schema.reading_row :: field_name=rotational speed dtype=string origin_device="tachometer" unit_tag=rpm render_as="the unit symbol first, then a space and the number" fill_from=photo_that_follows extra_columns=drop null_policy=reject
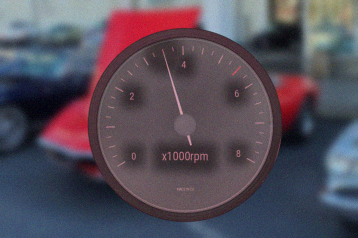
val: rpm 3500
